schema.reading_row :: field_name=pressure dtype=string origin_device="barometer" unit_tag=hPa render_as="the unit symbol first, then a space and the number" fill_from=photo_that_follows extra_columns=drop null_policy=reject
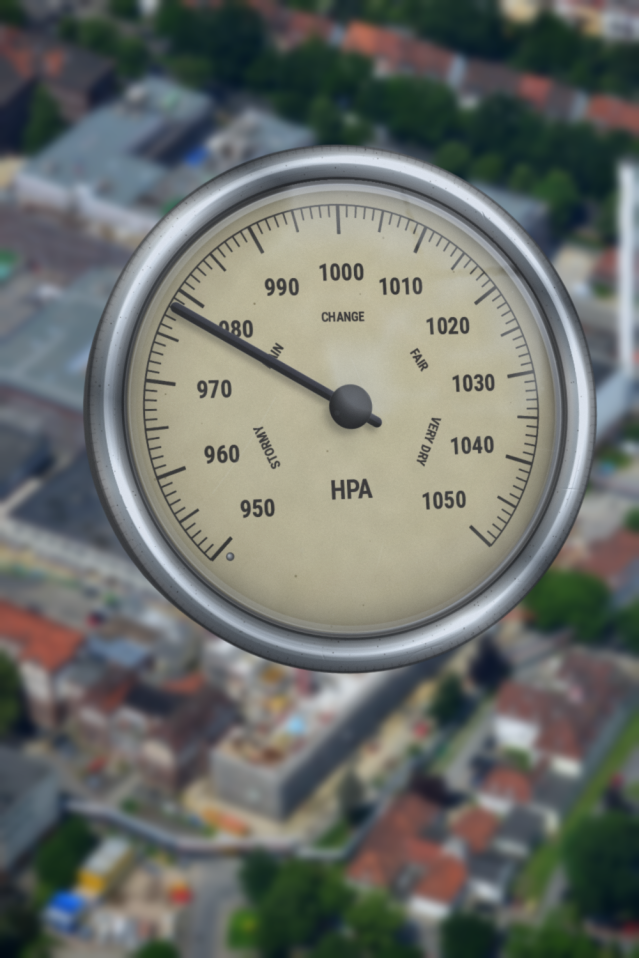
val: hPa 978
